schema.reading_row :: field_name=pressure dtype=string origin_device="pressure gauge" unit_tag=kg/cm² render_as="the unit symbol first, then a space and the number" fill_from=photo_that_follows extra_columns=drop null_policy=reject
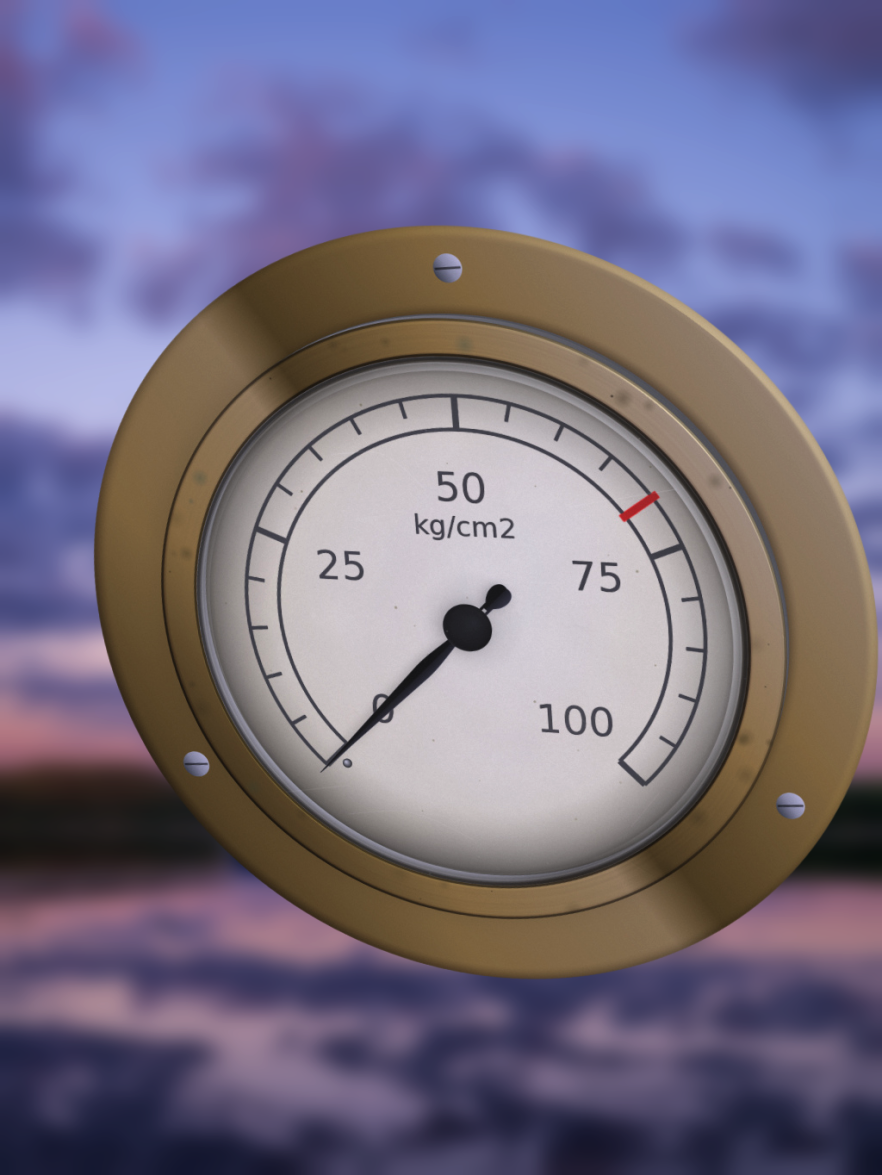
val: kg/cm² 0
